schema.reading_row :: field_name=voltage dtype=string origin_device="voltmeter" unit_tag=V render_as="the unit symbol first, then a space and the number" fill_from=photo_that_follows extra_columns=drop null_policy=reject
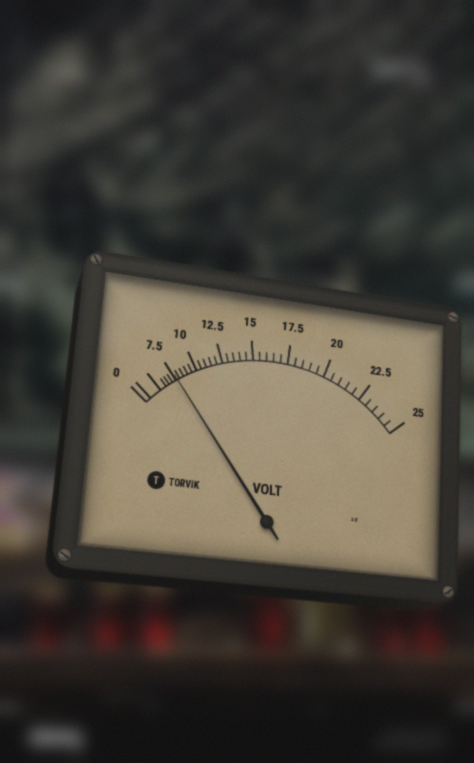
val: V 7.5
